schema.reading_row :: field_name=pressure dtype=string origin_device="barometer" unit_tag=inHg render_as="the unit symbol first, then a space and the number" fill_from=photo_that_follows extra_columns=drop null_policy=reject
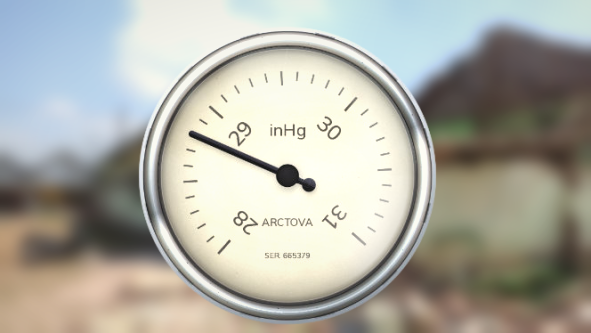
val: inHg 28.8
